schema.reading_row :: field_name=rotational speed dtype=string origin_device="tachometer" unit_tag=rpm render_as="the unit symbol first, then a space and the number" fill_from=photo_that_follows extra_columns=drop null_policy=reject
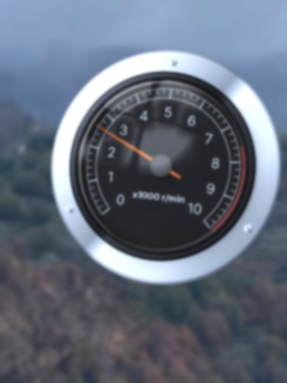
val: rpm 2600
